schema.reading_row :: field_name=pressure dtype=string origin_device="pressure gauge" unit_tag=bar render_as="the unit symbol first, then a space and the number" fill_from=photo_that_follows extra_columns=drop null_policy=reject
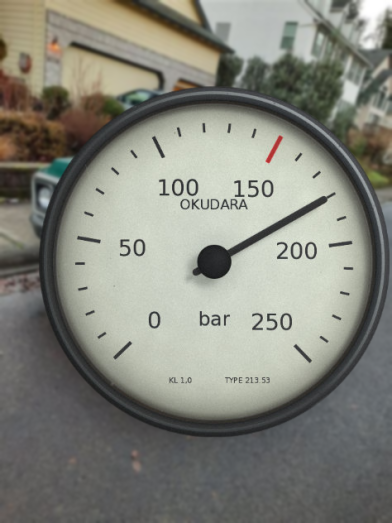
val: bar 180
